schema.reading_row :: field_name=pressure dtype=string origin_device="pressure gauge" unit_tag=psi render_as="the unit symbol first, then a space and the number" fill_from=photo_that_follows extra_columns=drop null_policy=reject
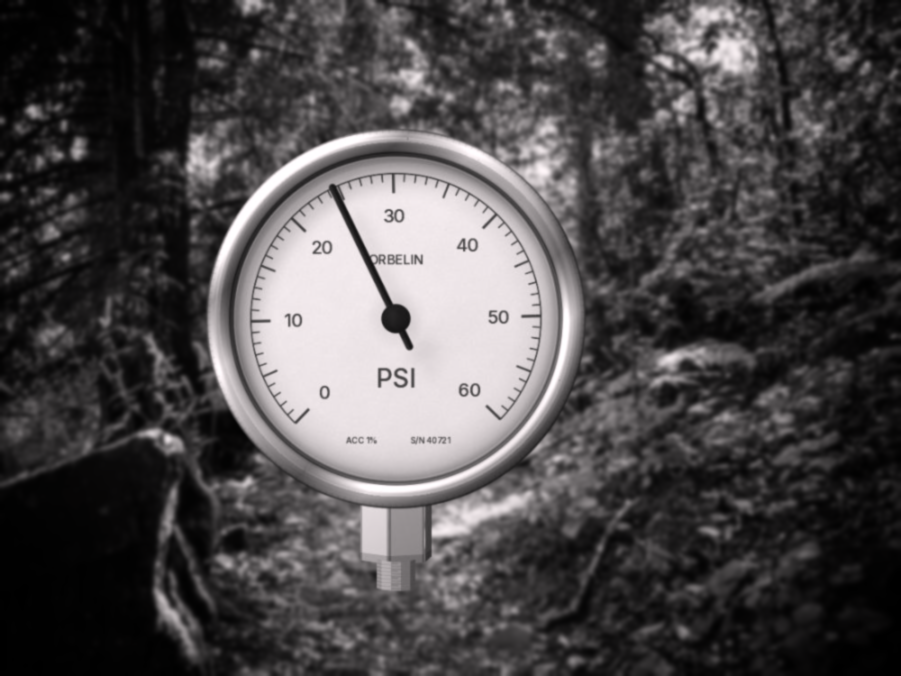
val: psi 24.5
